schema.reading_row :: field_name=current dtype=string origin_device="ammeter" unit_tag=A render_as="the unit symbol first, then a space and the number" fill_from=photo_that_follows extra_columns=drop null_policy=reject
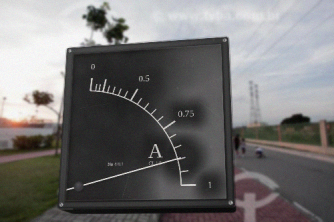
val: A 0.9
